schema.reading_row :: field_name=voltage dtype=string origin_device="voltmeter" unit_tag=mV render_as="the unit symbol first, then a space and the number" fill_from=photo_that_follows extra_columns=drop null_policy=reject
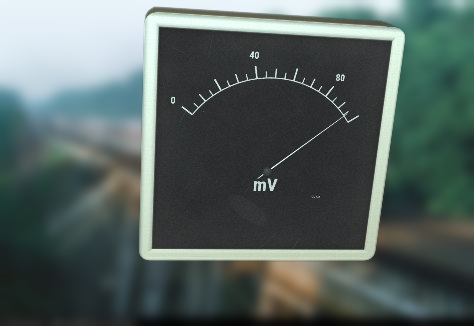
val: mV 95
